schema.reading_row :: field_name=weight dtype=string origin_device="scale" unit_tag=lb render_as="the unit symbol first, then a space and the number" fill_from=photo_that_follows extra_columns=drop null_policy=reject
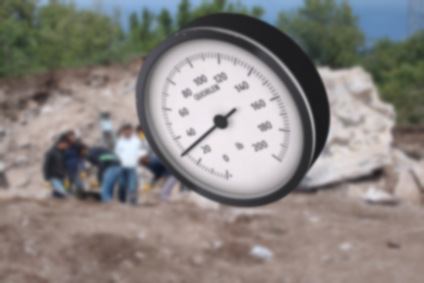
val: lb 30
